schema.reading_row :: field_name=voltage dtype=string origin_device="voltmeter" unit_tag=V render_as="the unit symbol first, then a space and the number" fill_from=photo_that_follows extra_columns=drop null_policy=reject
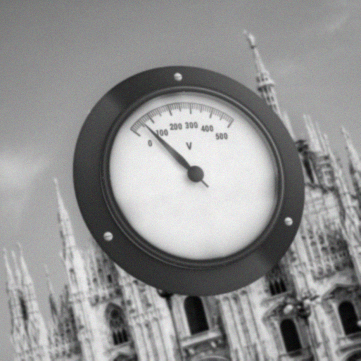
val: V 50
